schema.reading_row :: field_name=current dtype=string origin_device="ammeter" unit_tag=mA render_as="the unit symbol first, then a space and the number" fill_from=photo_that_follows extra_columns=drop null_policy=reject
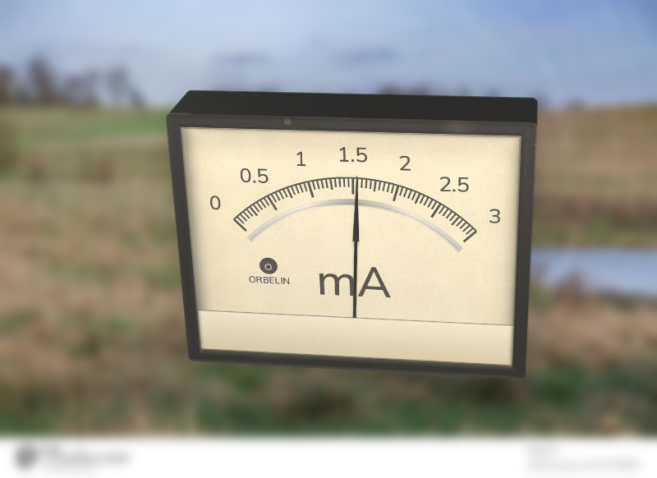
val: mA 1.55
